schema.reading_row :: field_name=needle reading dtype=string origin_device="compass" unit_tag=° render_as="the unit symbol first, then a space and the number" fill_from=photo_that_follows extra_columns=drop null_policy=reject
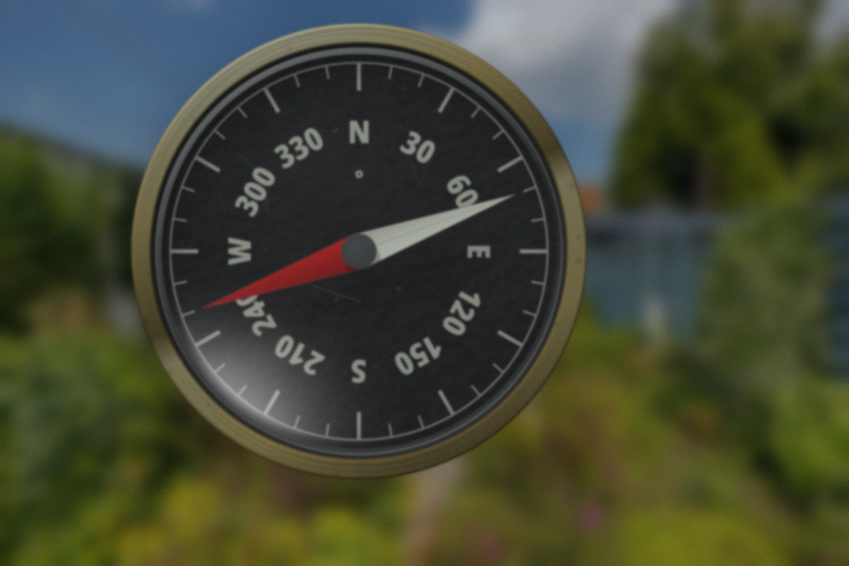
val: ° 250
